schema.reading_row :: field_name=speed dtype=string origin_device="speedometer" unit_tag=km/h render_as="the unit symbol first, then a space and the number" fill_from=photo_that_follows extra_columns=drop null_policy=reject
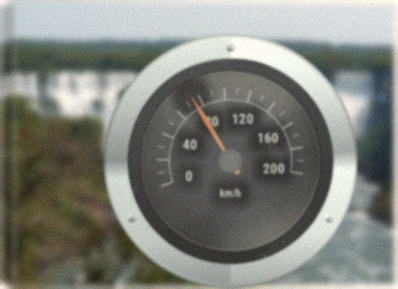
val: km/h 75
